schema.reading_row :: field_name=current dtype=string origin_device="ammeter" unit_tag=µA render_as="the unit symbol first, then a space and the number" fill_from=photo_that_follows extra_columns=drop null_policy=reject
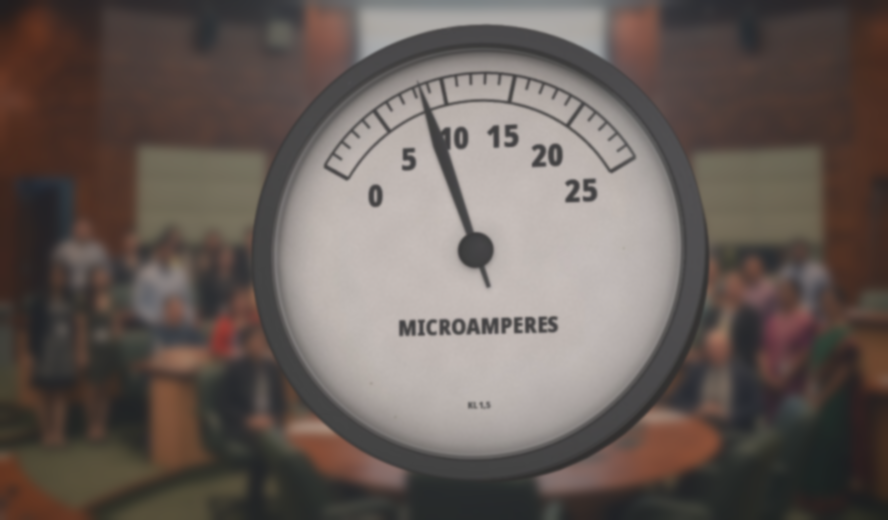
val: µA 8.5
